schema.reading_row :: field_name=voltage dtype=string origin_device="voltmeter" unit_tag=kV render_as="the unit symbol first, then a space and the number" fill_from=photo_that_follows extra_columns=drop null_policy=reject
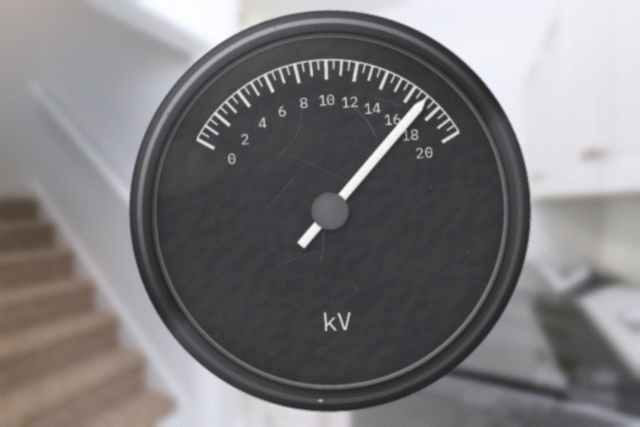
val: kV 17
